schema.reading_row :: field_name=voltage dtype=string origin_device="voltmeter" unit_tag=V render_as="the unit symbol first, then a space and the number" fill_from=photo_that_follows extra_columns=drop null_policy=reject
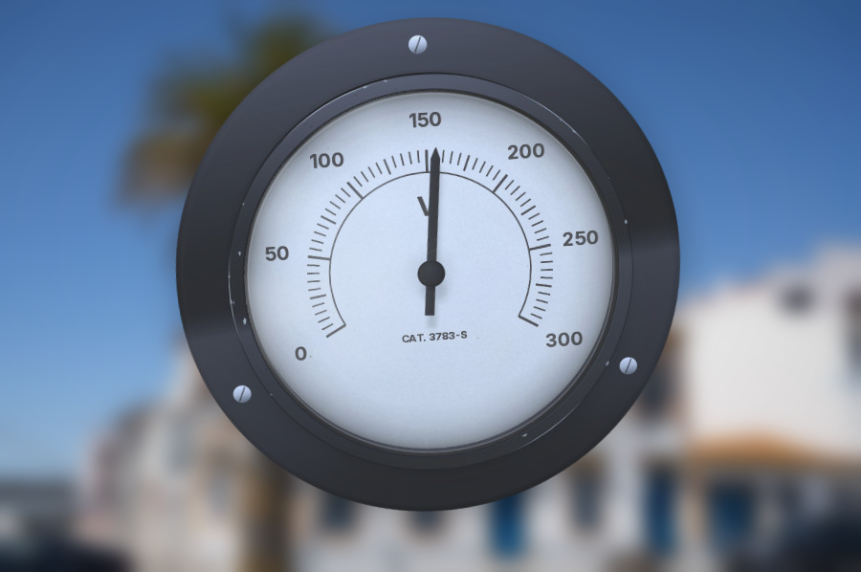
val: V 155
